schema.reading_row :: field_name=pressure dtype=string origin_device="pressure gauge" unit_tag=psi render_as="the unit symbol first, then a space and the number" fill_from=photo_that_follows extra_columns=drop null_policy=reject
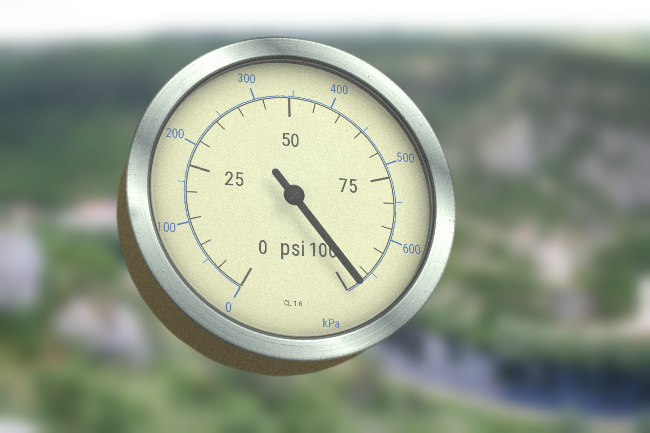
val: psi 97.5
